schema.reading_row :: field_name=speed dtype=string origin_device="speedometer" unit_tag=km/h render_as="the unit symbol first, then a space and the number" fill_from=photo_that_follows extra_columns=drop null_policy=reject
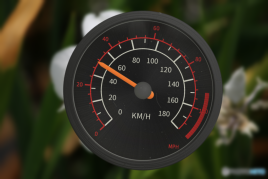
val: km/h 50
